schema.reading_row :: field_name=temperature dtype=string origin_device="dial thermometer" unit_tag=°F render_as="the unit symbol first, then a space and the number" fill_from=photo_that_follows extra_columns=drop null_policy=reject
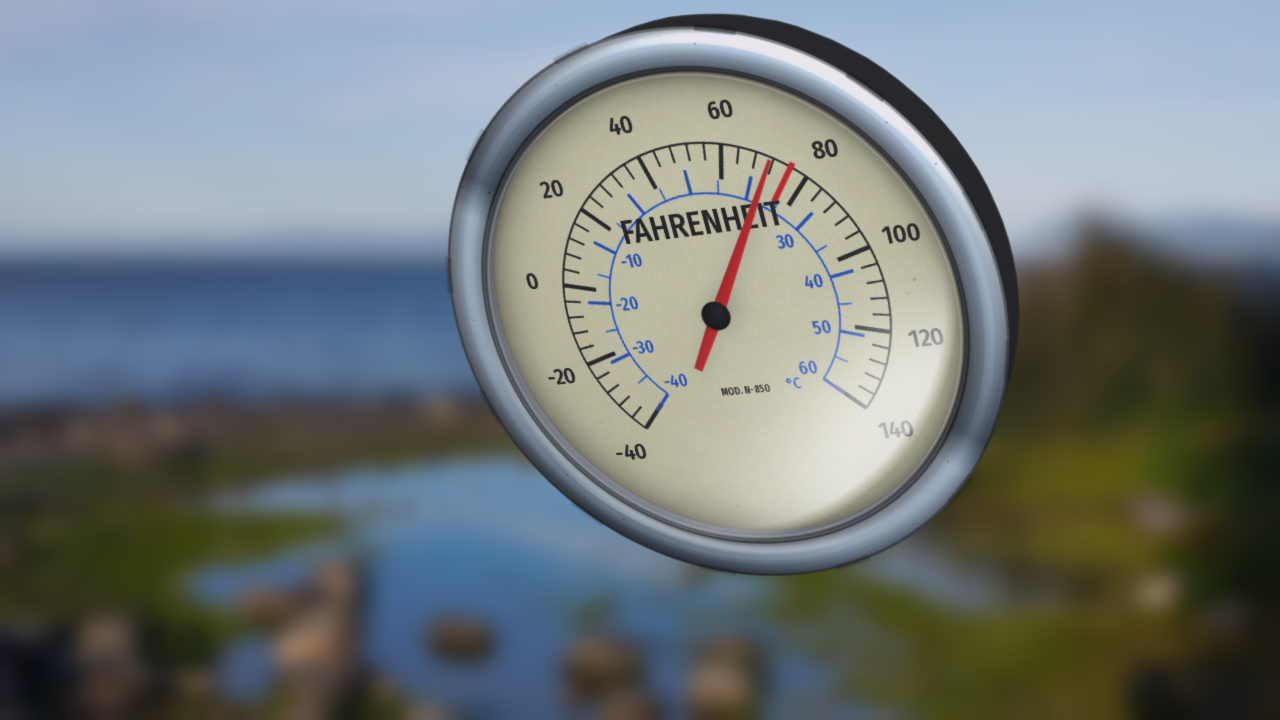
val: °F 72
